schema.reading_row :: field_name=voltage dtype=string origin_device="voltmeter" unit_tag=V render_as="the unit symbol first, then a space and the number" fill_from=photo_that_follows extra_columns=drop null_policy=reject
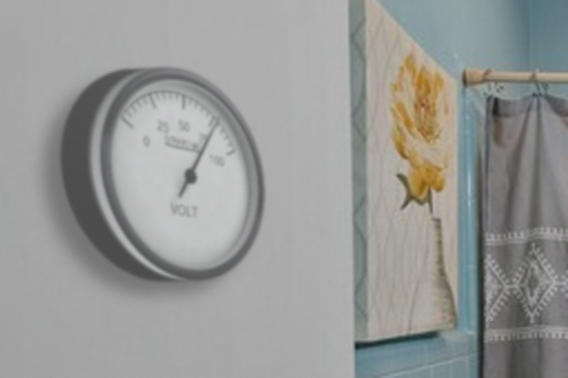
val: V 75
